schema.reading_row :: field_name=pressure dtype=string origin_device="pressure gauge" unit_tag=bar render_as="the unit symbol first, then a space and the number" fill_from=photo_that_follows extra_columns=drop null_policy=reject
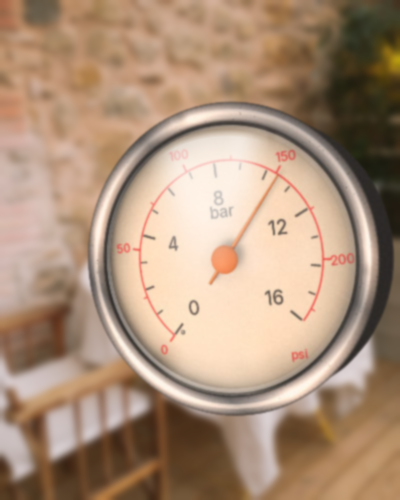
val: bar 10.5
